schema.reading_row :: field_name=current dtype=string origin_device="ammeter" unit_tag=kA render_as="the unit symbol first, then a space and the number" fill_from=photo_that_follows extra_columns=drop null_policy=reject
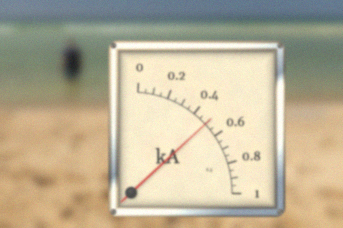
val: kA 0.5
